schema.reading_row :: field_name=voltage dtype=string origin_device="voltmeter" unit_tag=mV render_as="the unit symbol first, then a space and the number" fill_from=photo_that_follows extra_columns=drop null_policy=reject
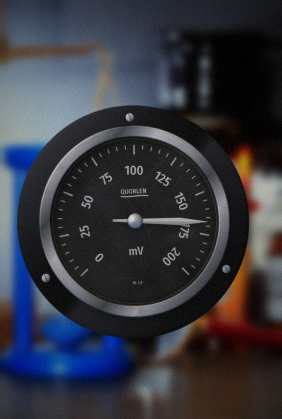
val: mV 167.5
